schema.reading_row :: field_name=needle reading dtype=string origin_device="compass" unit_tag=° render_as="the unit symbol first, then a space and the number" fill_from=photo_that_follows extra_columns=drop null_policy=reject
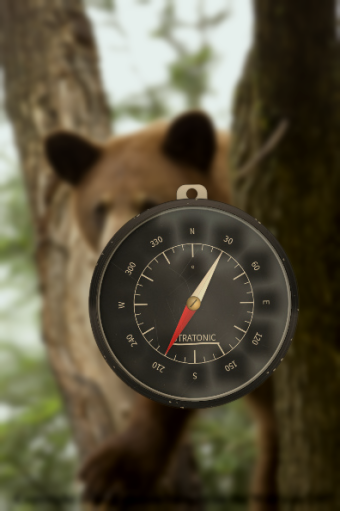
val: ° 210
